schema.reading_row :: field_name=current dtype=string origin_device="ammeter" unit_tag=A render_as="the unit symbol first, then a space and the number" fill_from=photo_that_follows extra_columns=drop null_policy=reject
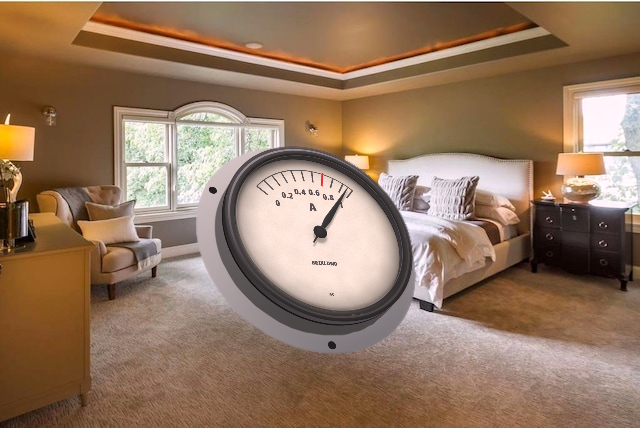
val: A 0.95
